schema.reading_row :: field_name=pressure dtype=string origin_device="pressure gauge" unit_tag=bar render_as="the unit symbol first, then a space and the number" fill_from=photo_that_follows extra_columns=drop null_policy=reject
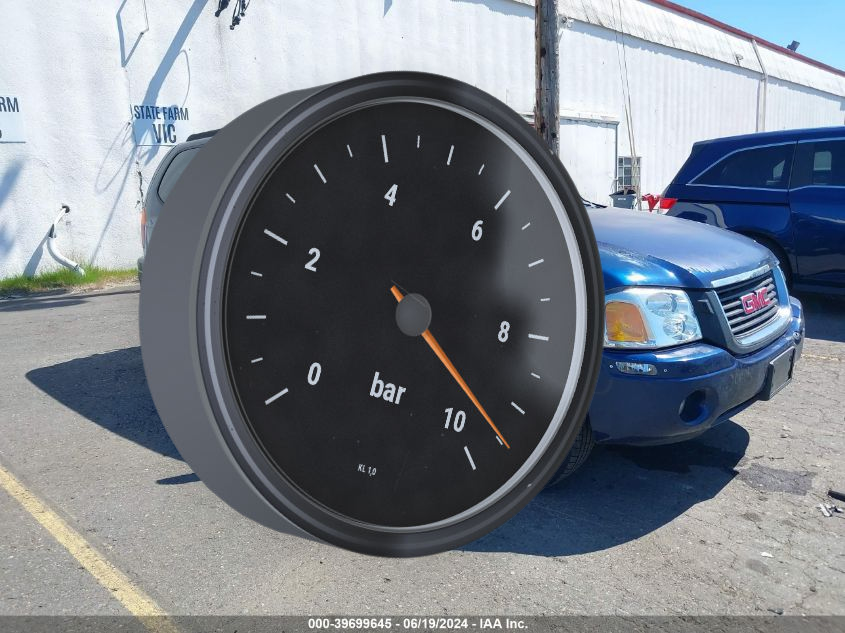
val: bar 9.5
